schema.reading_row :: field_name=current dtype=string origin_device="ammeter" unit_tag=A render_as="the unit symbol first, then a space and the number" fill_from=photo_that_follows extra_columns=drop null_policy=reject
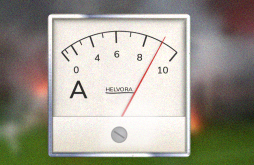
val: A 9
